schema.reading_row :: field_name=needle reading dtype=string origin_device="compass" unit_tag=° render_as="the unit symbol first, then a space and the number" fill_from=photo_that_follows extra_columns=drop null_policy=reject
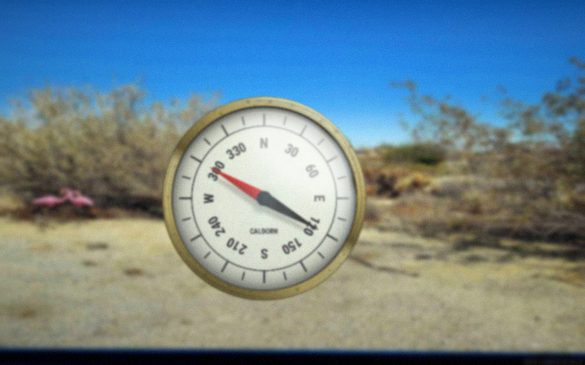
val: ° 300
